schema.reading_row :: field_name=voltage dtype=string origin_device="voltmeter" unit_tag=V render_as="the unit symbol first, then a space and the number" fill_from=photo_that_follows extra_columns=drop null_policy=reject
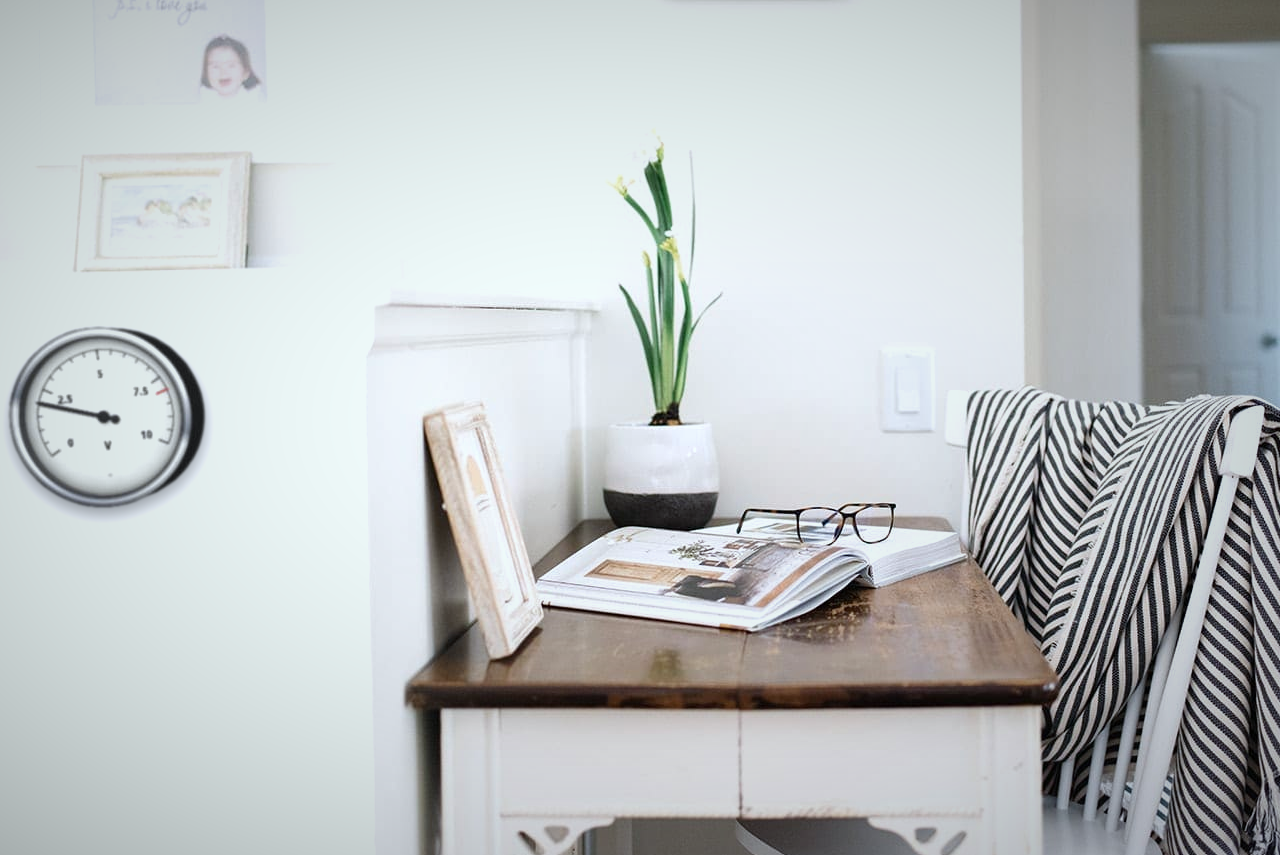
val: V 2
